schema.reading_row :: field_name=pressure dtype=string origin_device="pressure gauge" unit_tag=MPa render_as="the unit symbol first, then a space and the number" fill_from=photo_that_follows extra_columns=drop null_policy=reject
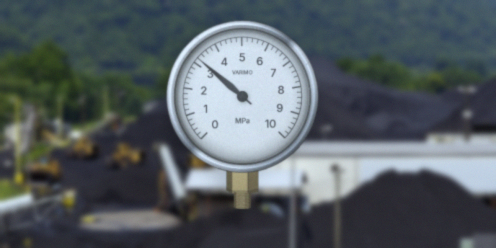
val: MPa 3.2
